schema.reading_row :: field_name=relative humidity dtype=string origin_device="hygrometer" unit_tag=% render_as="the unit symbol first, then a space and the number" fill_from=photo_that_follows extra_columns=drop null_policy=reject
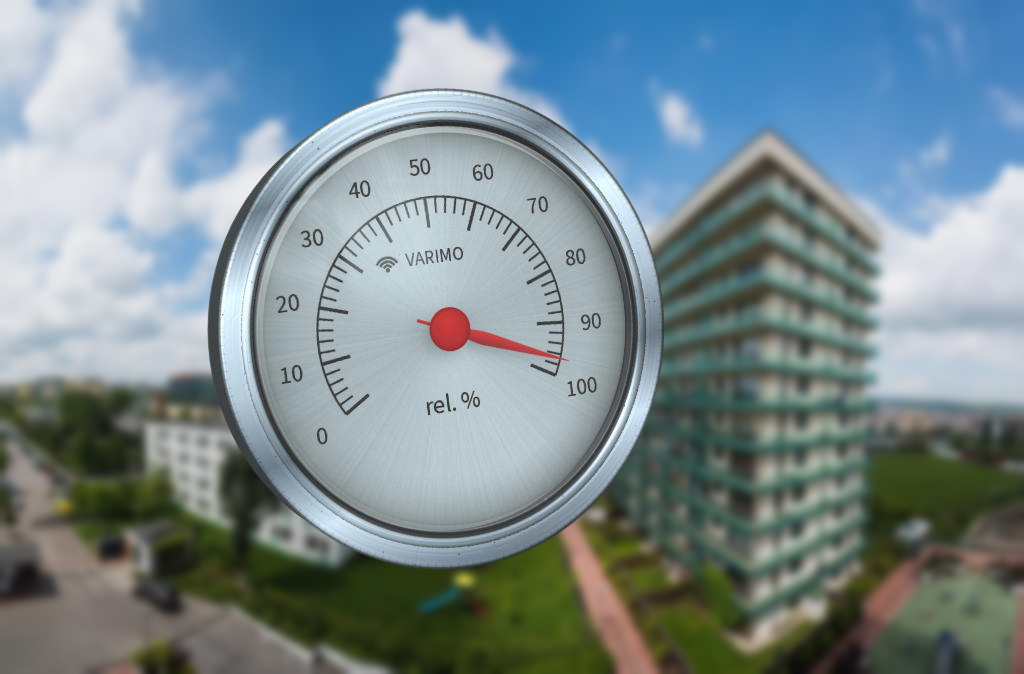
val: % 97
